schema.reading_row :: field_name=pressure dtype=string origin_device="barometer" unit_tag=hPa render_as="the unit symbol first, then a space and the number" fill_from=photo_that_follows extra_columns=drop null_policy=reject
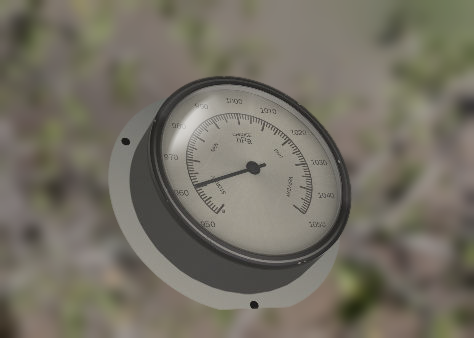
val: hPa 960
